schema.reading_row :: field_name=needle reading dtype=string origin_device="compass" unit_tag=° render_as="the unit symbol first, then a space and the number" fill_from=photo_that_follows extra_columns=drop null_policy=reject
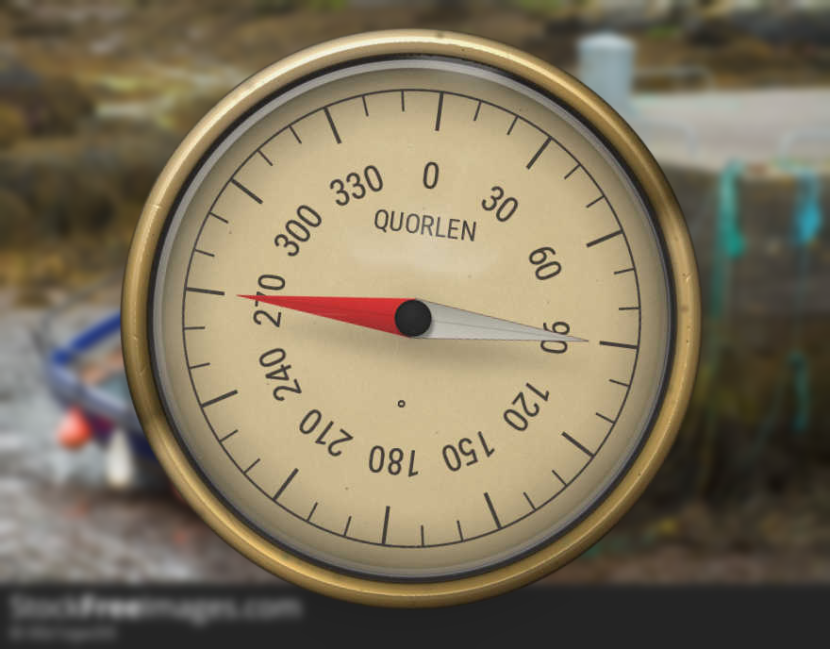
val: ° 270
